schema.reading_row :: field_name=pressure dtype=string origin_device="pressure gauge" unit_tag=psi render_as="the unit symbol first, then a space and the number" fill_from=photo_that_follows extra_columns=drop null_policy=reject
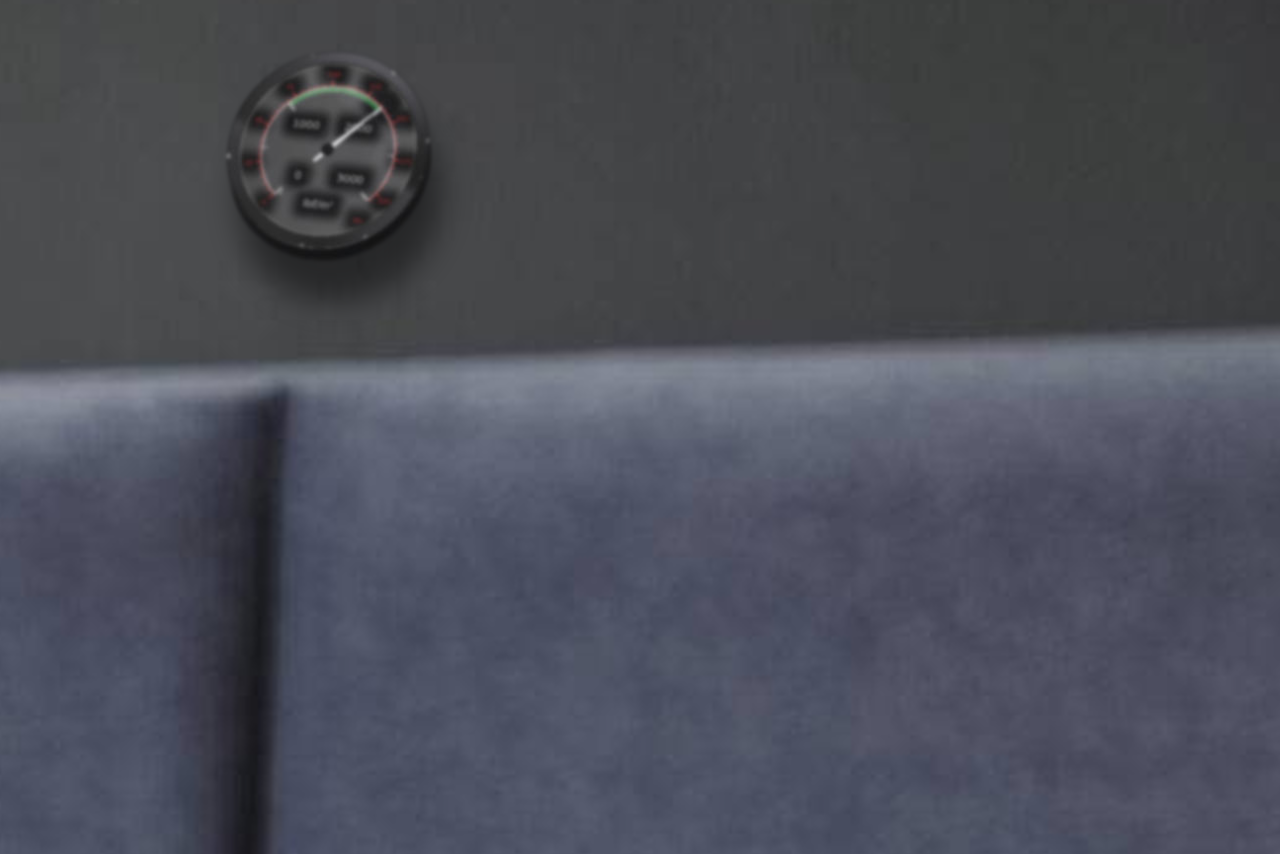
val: psi 2000
